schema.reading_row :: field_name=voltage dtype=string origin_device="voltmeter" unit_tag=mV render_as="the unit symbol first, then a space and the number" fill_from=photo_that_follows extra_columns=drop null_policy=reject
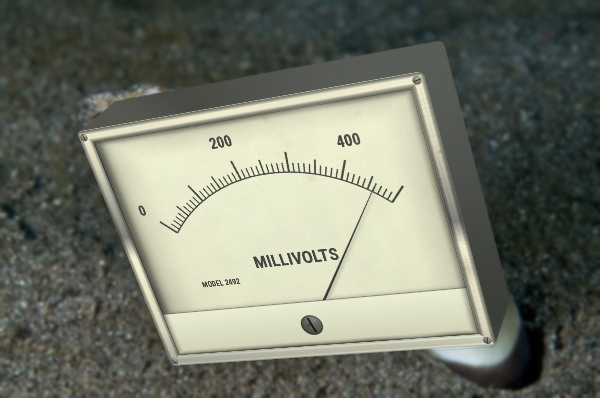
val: mV 460
